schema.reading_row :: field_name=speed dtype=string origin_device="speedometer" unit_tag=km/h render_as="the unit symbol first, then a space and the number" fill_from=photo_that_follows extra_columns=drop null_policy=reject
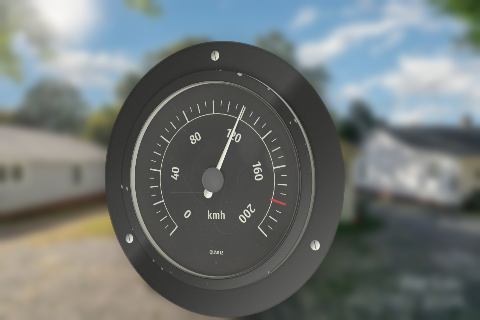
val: km/h 120
